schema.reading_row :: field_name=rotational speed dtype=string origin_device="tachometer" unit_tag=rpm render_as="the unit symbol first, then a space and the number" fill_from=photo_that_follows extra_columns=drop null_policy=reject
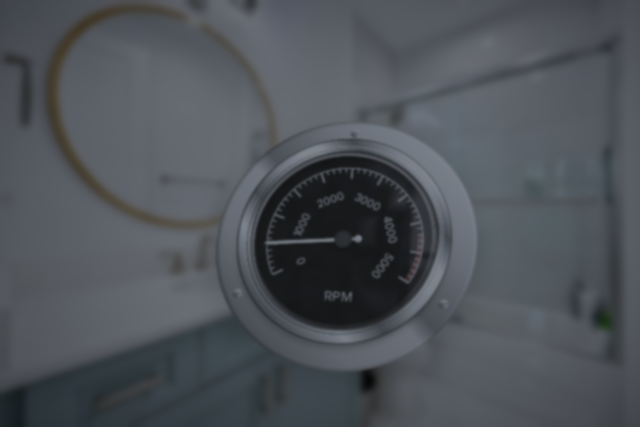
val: rpm 500
